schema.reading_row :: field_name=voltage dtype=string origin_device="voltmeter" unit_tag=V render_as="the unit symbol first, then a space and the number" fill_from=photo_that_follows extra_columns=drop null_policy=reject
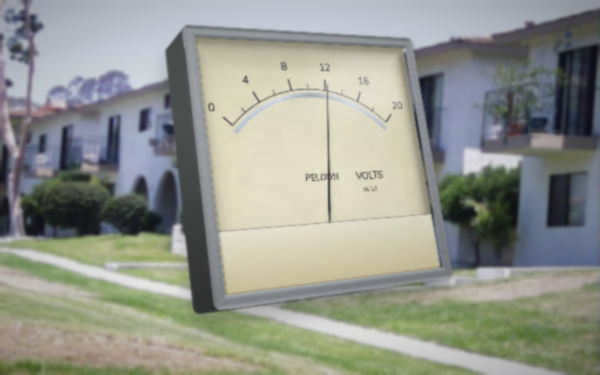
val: V 12
